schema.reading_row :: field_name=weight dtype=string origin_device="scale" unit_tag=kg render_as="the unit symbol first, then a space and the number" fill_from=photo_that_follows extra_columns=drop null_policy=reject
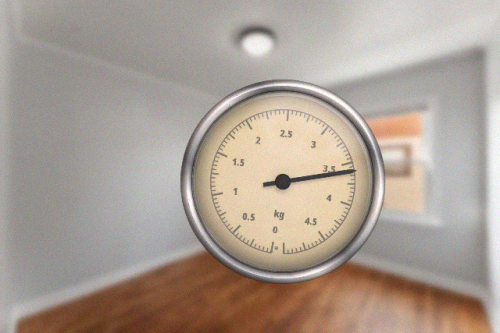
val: kg 3.6
